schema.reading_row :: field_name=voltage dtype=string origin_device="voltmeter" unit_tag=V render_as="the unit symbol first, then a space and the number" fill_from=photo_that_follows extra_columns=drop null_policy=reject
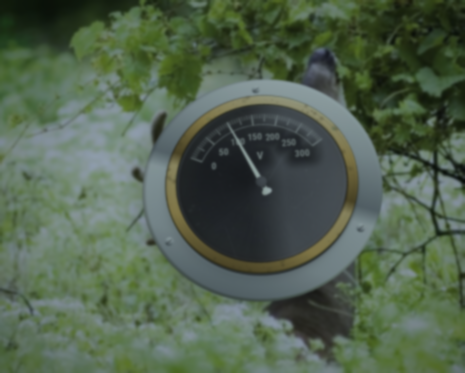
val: V 100
